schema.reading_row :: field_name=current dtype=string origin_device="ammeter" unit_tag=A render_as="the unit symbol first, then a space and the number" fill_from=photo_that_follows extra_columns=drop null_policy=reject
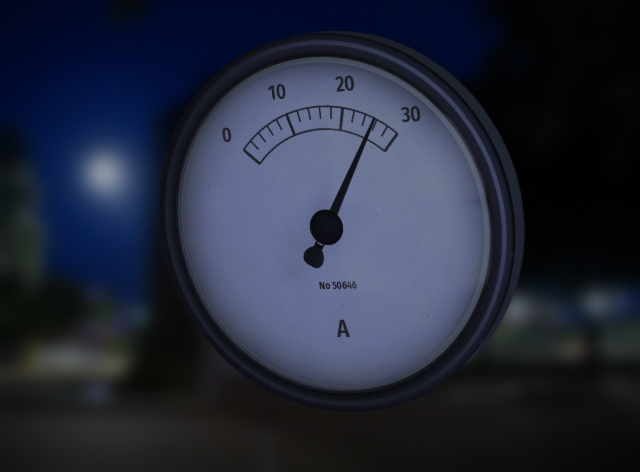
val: A 26
